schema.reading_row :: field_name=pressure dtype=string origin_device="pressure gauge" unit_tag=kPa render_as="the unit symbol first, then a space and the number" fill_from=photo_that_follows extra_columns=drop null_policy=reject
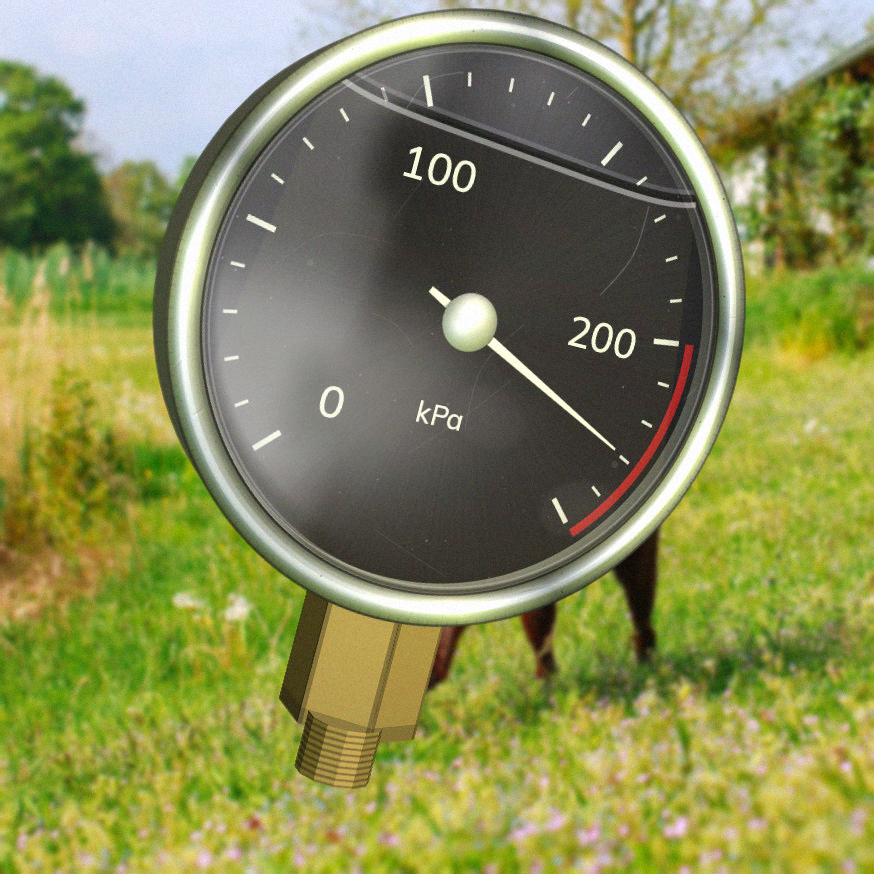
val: kPa 230
